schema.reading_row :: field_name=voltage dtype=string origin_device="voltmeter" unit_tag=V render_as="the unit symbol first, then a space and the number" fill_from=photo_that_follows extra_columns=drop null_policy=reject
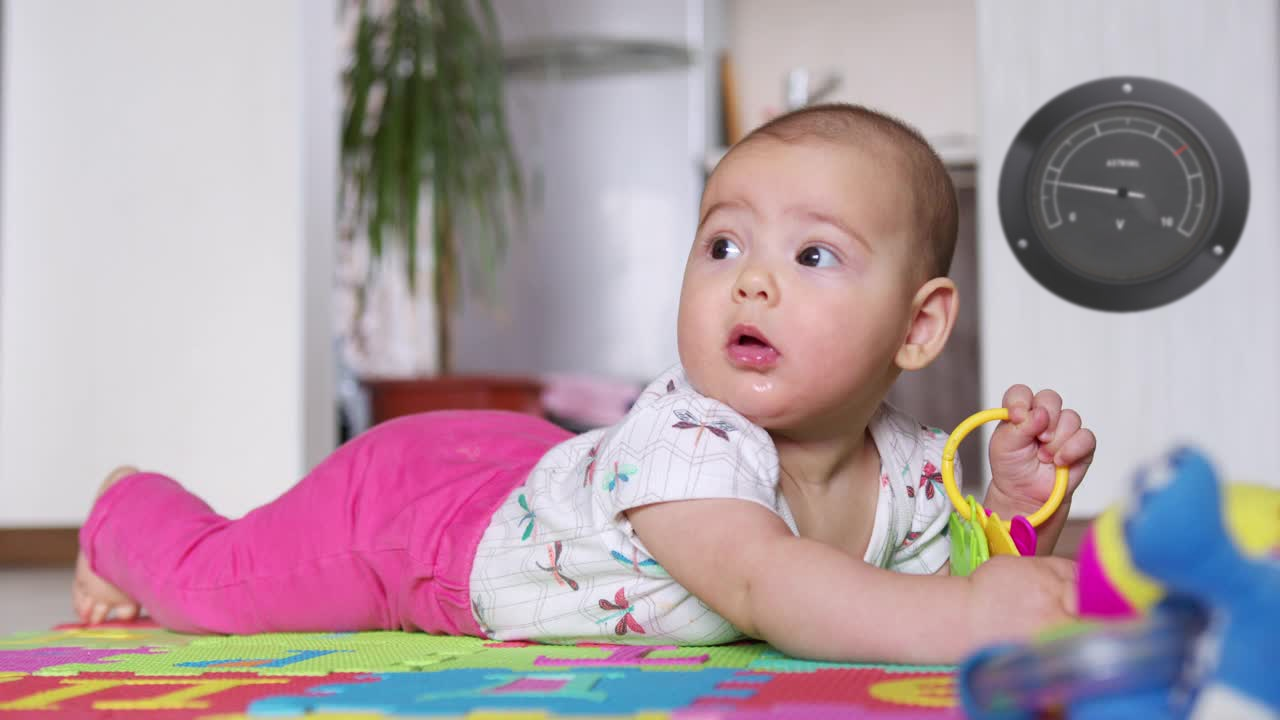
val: V 1.5
